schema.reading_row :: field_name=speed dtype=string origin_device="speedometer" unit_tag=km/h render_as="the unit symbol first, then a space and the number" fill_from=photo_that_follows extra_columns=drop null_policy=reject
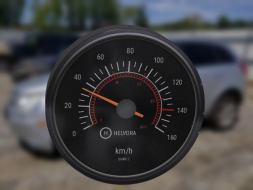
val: km/h 35
